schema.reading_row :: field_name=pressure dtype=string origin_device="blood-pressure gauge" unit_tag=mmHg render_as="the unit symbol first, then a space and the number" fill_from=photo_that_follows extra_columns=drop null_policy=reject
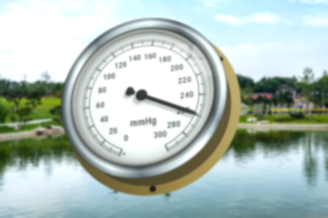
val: mmHg 260
